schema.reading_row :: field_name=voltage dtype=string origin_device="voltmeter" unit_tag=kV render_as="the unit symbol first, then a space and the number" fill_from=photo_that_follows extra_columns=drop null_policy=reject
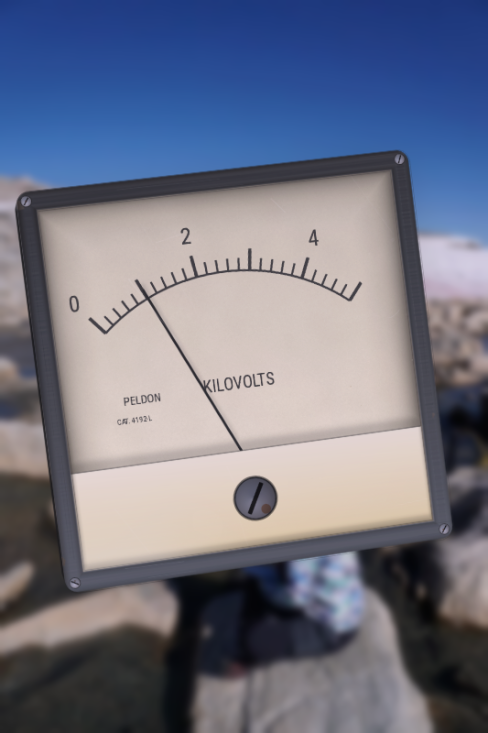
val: kV 1
